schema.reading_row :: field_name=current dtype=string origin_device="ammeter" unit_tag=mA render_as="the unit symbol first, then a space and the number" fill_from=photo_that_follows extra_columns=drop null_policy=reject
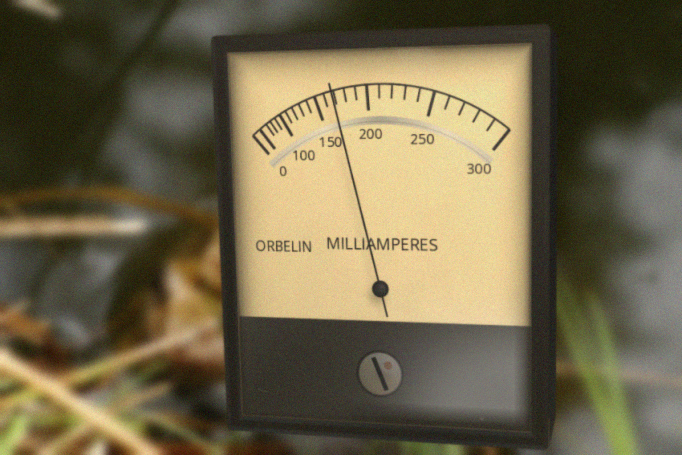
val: mA 170
